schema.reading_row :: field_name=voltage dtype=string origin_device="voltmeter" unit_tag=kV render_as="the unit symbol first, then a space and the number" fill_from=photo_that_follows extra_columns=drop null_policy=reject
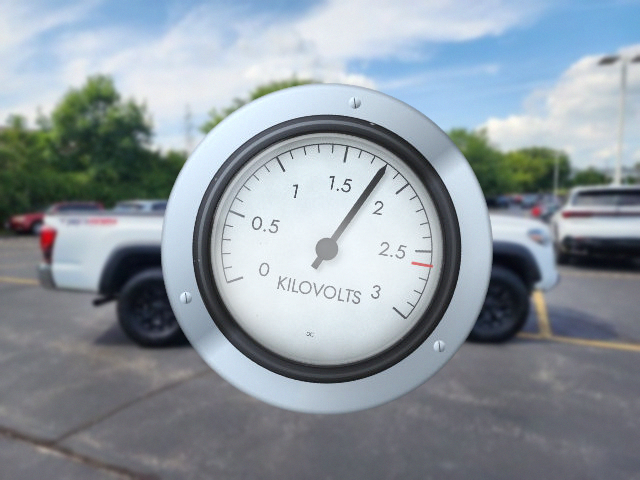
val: kV 1.8
